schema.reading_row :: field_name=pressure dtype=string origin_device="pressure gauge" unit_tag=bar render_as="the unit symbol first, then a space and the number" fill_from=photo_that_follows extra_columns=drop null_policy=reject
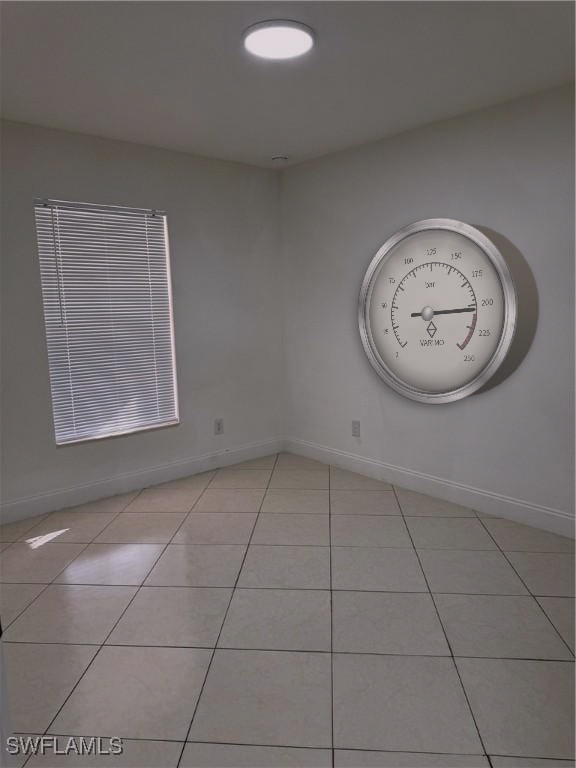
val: bar 205
